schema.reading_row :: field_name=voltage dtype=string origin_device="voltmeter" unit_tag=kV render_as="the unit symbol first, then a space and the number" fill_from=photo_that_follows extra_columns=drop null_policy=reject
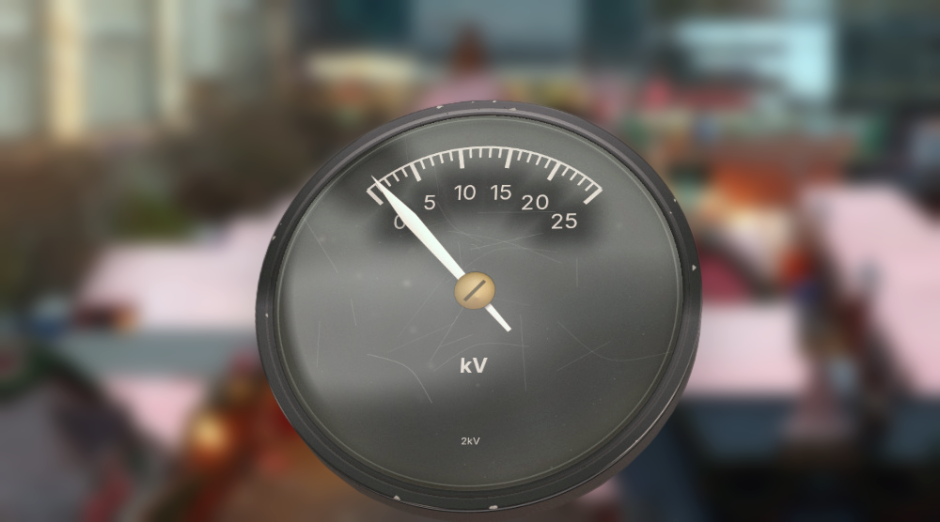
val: kV 1
